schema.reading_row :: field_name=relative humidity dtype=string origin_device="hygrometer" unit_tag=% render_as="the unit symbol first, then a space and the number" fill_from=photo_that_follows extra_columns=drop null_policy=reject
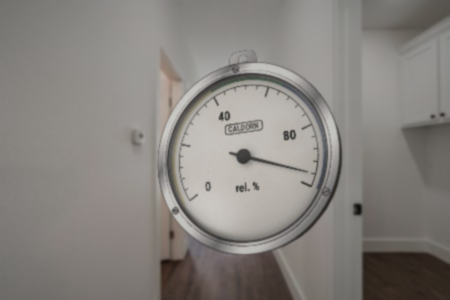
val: % 96
